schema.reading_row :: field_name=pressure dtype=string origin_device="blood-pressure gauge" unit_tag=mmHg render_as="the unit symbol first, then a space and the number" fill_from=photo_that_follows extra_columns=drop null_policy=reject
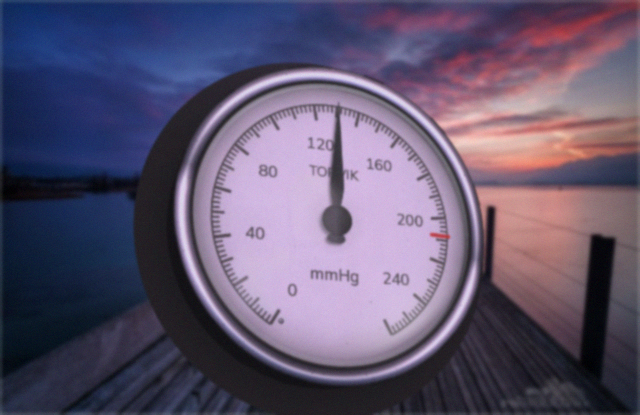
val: mmHg 130
